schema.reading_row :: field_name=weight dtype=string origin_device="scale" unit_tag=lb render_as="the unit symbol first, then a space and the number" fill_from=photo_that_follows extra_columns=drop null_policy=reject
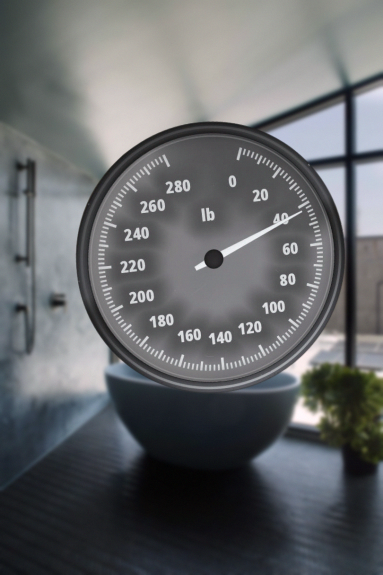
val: lb 42
